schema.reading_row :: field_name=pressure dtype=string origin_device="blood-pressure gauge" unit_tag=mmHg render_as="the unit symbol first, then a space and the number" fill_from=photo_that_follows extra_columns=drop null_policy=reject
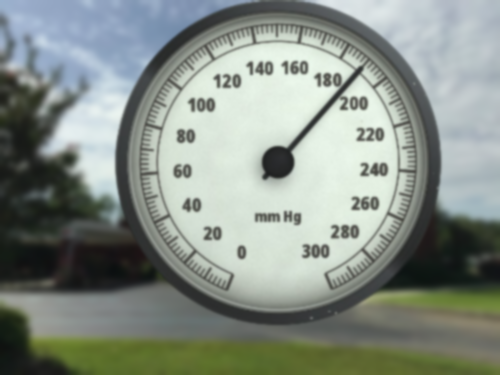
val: mmHg 190
